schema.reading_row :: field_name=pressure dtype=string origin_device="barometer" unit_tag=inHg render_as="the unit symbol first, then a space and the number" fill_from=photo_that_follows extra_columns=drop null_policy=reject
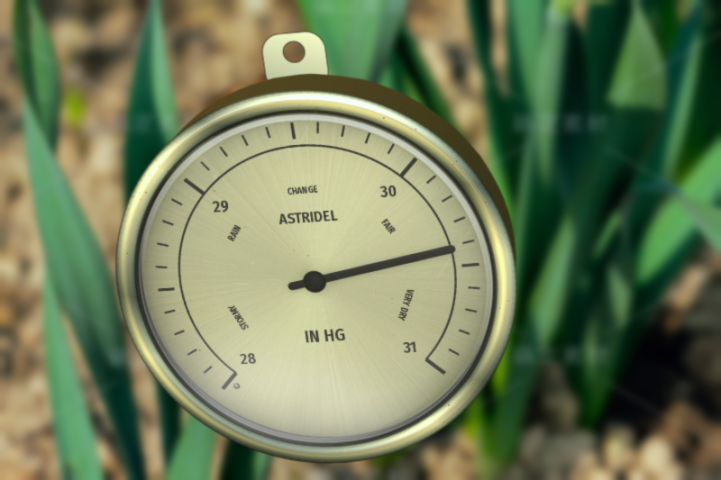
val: inHg 30.4
